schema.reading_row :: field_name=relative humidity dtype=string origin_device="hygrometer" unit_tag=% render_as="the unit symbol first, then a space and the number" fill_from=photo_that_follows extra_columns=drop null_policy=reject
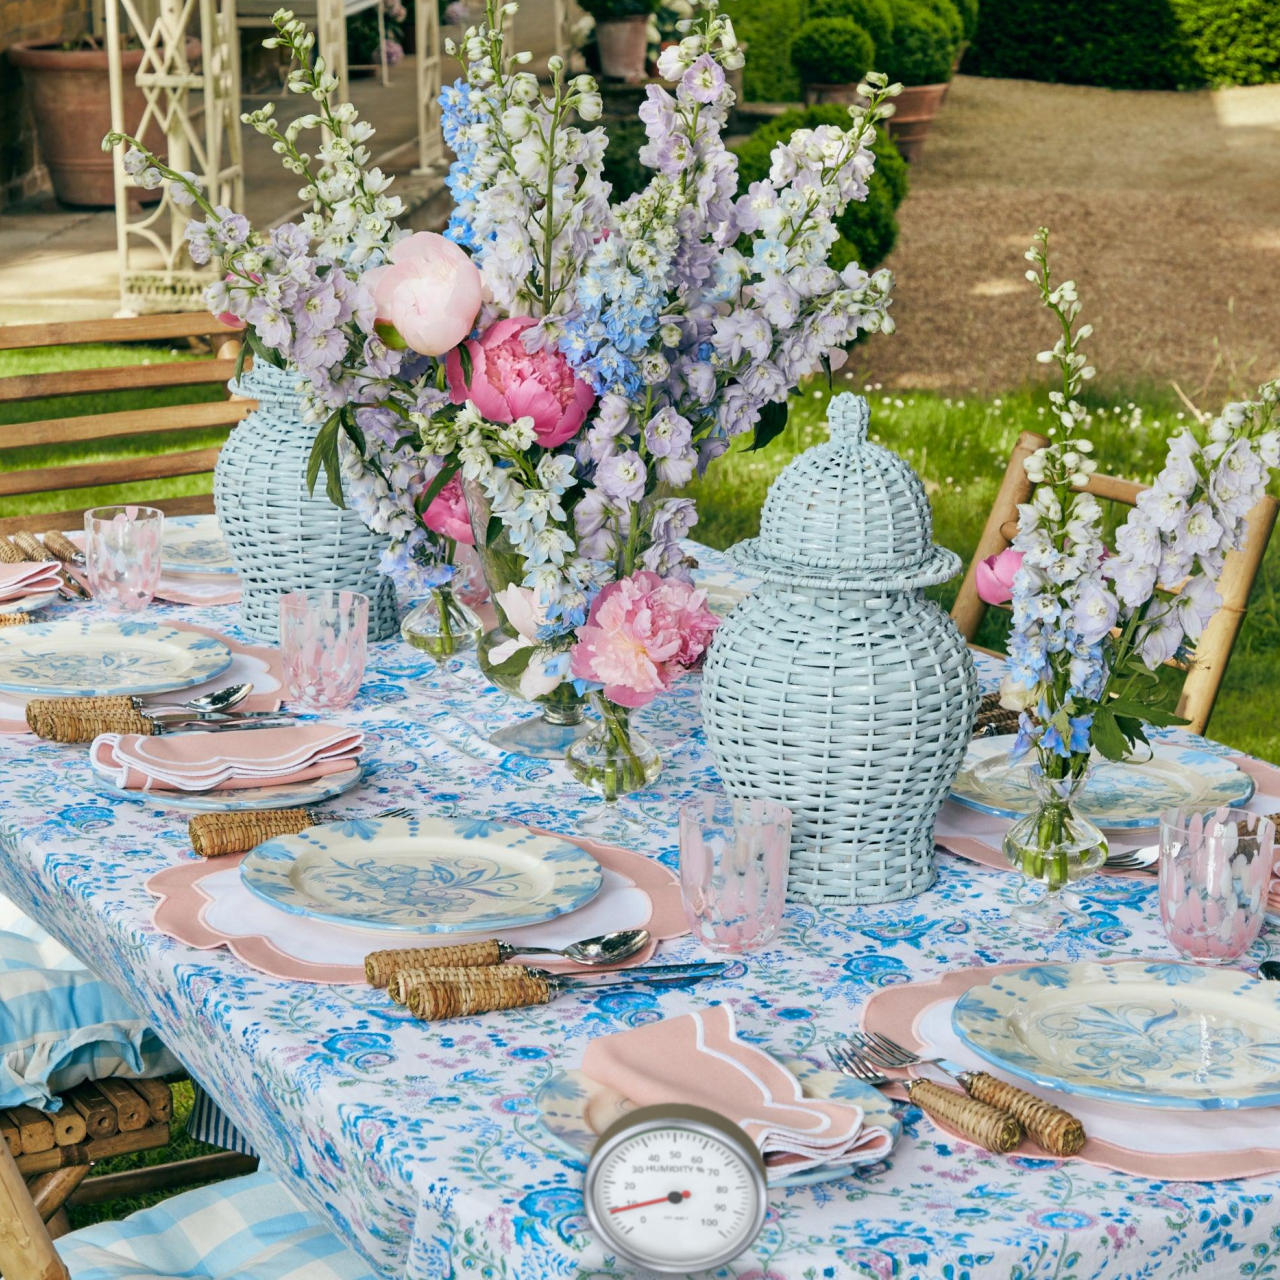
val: % 10
